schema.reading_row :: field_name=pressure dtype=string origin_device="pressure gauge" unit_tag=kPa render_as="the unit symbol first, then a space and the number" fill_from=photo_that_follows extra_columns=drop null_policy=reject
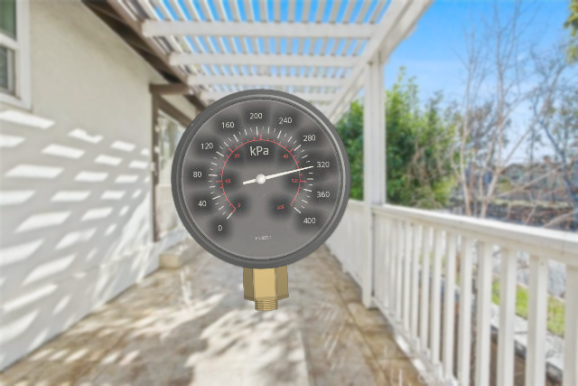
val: kPa 320
